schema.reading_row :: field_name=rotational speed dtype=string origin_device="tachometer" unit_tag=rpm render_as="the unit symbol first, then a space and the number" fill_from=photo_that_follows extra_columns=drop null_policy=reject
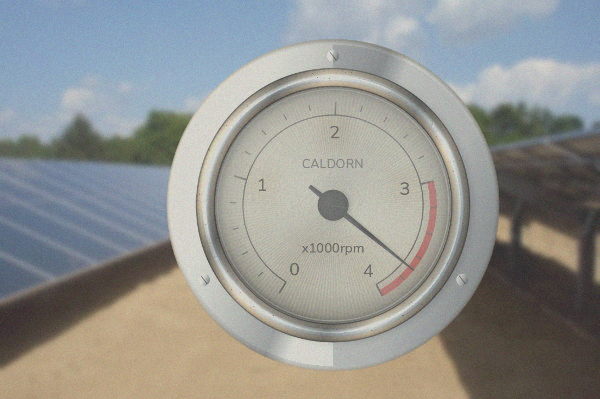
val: rpm 3700
